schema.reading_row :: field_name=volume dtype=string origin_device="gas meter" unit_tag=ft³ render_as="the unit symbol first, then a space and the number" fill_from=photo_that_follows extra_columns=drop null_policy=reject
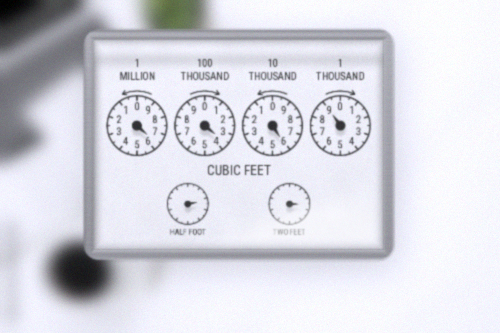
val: ft³ 635900
